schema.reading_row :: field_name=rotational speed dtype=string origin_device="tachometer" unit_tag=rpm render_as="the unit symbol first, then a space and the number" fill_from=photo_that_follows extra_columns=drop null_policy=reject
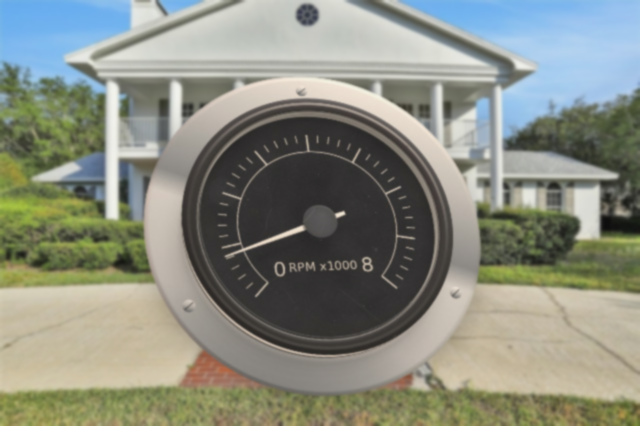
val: rpm 800
